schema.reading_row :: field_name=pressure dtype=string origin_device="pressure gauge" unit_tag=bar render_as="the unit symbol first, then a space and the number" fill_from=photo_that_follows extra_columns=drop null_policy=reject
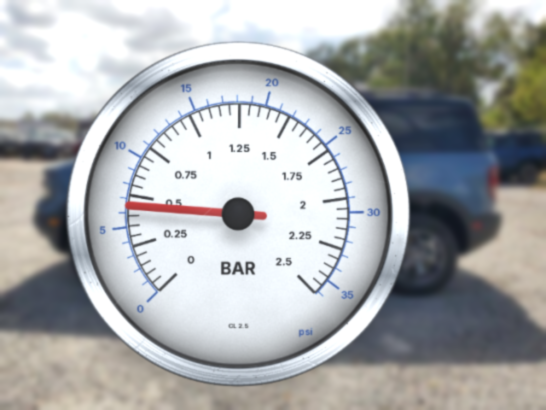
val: bar 0.45
